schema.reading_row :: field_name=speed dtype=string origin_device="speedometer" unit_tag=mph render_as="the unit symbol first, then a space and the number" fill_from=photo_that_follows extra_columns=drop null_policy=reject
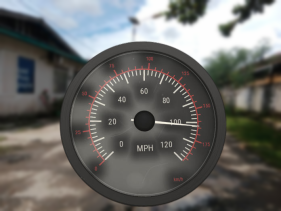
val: mph 102
